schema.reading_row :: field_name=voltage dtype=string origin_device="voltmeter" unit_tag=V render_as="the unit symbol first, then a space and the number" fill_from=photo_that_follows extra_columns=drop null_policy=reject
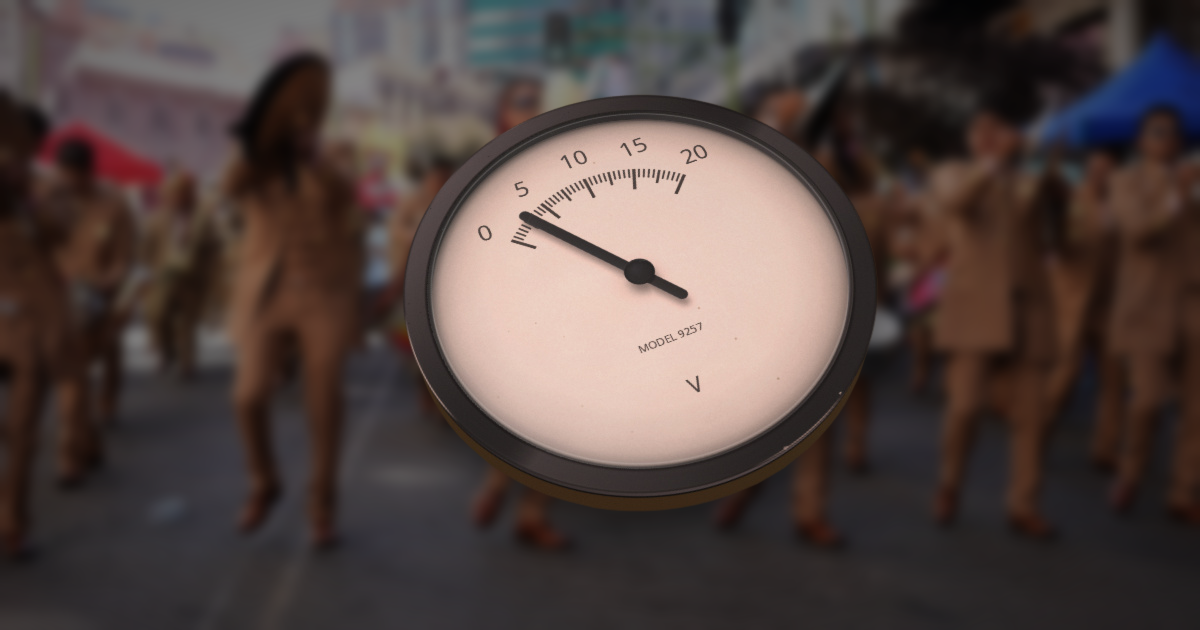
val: V 2.5
